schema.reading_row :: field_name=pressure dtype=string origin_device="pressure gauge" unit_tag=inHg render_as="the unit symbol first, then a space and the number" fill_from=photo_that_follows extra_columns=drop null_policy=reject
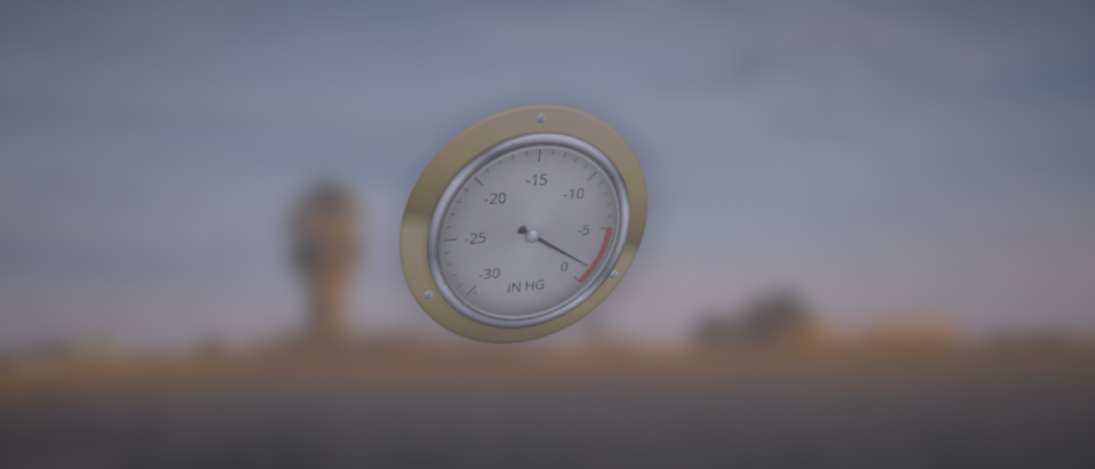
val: inHg -1.5
